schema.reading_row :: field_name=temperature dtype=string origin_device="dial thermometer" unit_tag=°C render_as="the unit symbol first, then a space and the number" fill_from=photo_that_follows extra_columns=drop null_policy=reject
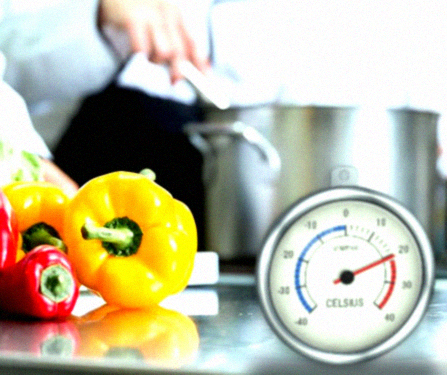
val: °C 20
